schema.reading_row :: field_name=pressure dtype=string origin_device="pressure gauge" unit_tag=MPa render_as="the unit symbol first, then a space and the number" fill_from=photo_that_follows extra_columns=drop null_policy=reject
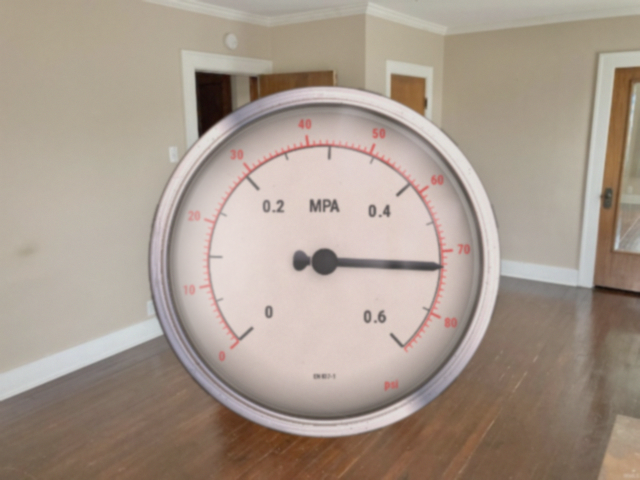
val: MPa 0.5
